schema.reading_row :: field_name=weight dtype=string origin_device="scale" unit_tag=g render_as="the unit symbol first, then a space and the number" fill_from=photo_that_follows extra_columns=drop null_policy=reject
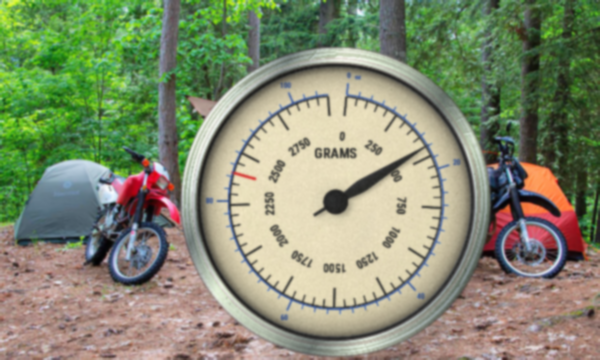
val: g 450
